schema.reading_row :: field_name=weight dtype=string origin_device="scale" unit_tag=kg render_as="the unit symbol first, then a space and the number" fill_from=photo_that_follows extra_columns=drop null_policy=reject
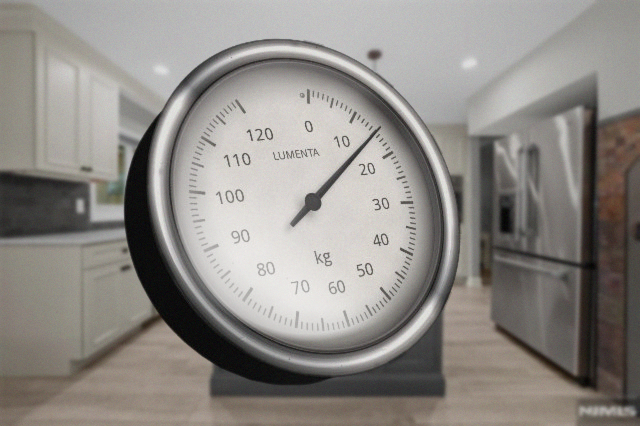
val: kg 15
